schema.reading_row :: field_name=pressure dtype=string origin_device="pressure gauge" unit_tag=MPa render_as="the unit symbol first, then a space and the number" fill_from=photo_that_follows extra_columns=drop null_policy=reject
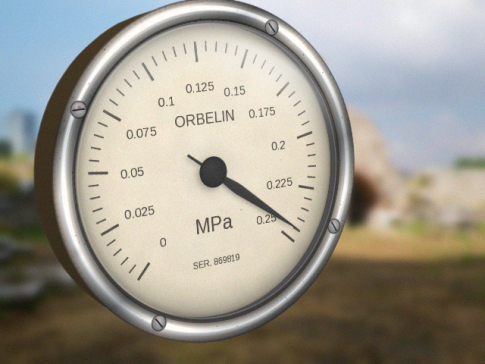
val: MPa 0.245
